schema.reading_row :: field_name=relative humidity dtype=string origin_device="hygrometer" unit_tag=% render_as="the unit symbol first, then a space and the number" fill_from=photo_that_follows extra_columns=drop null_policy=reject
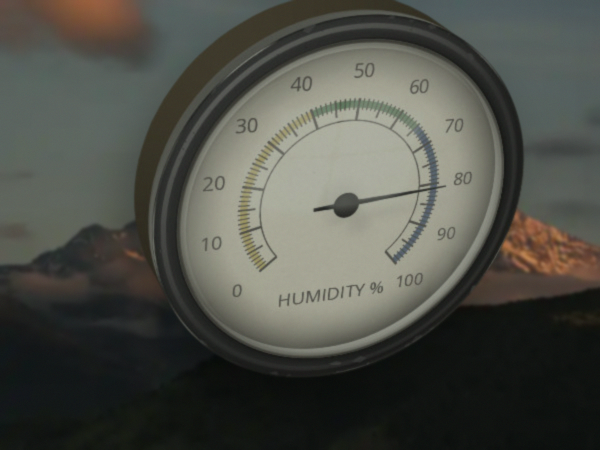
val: % 80
